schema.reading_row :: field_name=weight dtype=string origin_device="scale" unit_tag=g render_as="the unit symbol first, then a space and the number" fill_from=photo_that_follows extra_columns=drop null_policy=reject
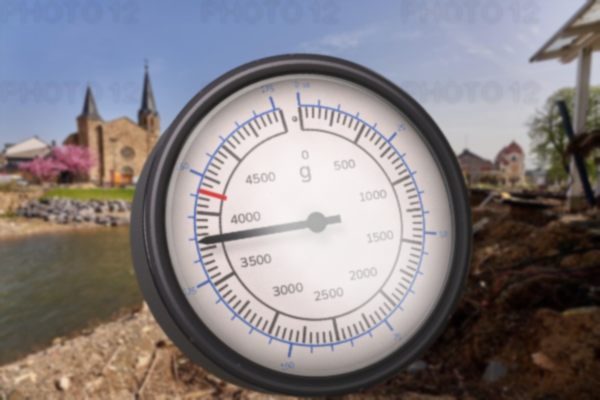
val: g 3800
